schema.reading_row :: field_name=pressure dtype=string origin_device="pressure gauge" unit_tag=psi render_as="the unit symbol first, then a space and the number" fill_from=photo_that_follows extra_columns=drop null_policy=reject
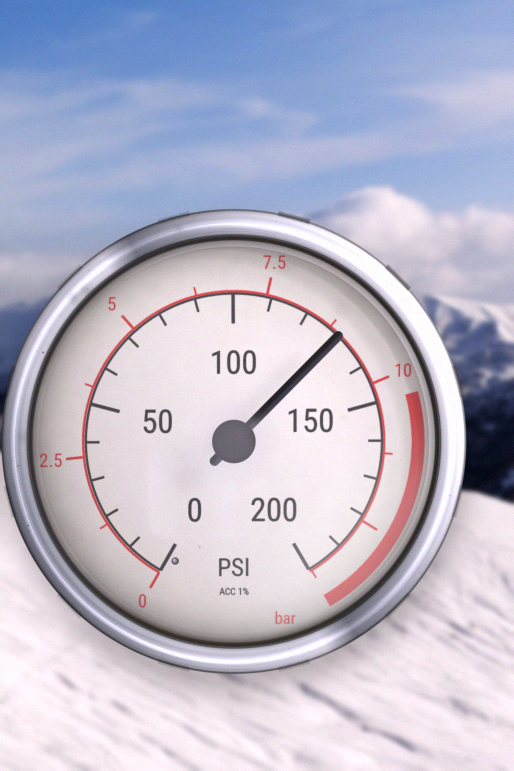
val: psi 130
